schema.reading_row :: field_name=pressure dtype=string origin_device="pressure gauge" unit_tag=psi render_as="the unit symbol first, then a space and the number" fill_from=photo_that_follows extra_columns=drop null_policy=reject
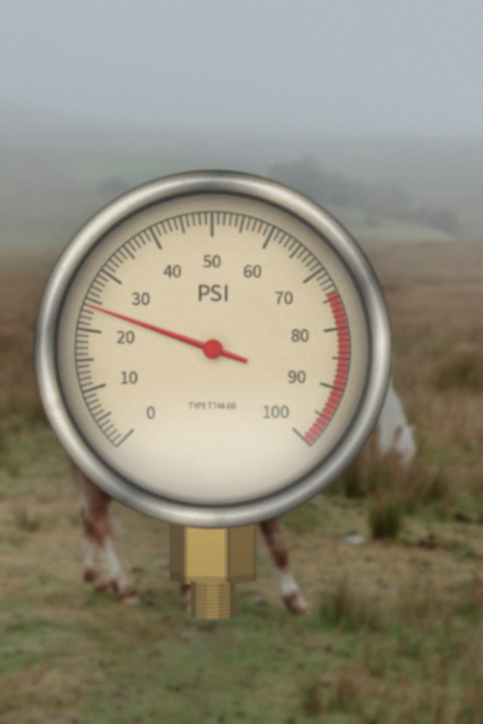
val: psi 24
